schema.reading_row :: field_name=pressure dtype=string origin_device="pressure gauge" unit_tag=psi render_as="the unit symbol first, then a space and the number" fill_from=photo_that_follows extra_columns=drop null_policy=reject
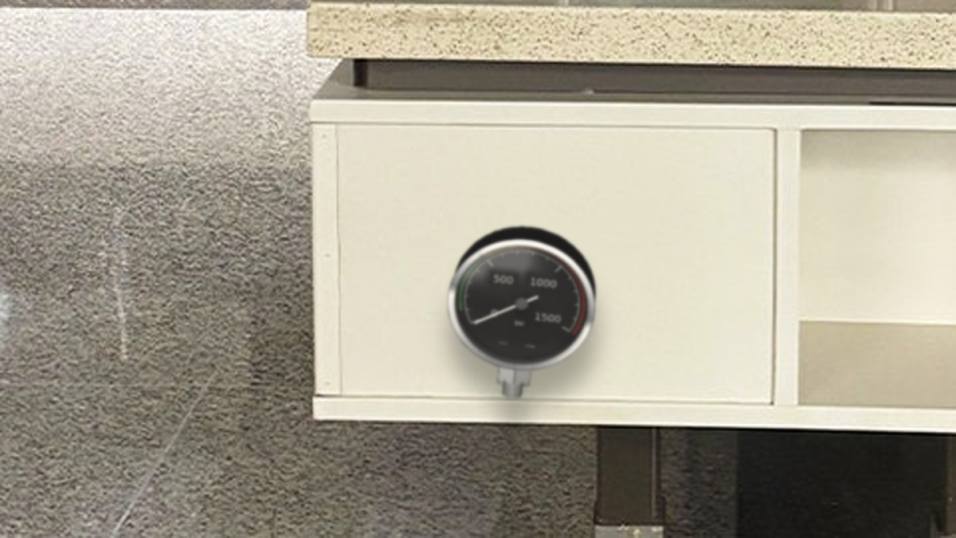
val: psi 0
